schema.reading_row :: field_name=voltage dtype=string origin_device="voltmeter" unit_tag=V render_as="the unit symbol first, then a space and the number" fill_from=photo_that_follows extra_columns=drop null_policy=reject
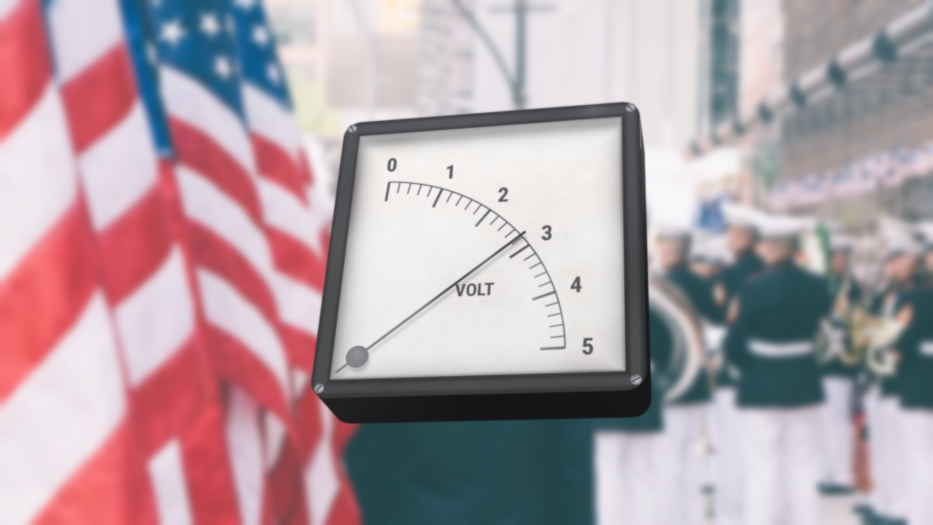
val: V 2.8
